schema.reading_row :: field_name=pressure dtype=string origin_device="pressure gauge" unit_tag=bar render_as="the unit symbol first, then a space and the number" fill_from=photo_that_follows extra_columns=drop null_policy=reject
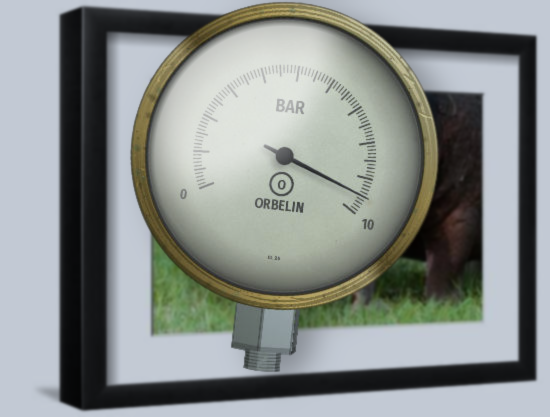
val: bar 9.5
